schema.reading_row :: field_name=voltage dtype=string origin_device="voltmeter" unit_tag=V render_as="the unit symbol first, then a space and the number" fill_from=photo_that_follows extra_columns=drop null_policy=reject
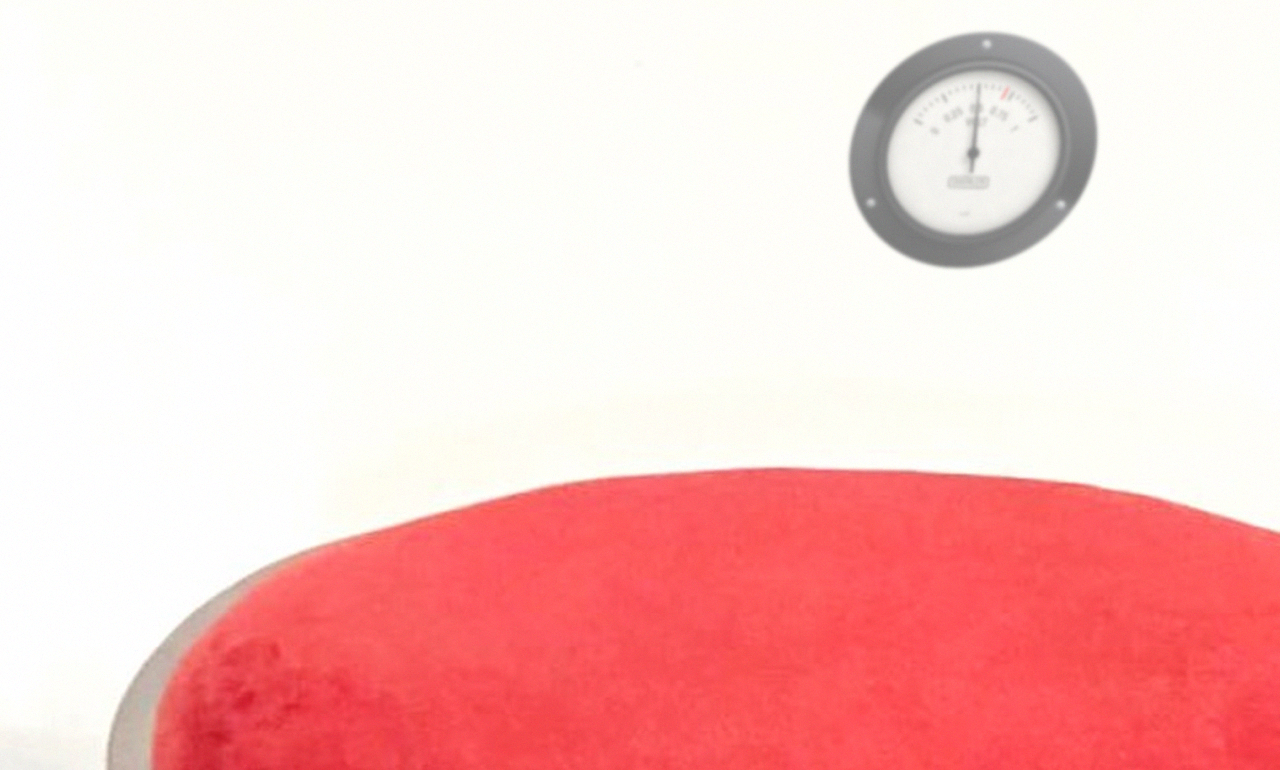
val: V 0.5
